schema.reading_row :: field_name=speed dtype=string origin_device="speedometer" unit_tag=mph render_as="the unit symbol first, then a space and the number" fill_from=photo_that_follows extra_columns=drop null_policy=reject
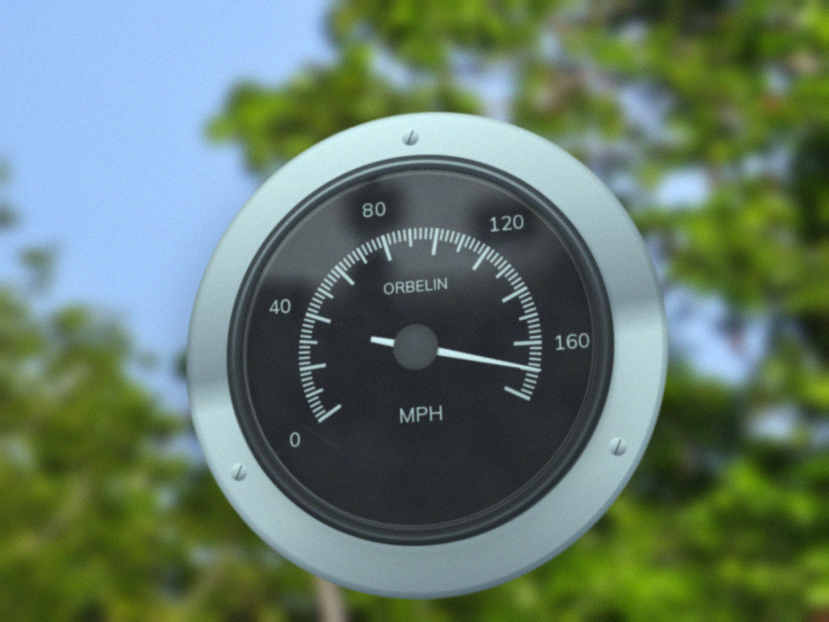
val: mph 170
